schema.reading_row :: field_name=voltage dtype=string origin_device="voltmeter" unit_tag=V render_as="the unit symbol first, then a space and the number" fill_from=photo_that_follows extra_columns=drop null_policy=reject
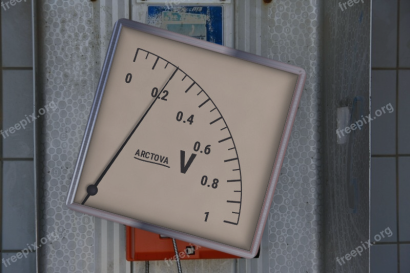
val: V 0.2
